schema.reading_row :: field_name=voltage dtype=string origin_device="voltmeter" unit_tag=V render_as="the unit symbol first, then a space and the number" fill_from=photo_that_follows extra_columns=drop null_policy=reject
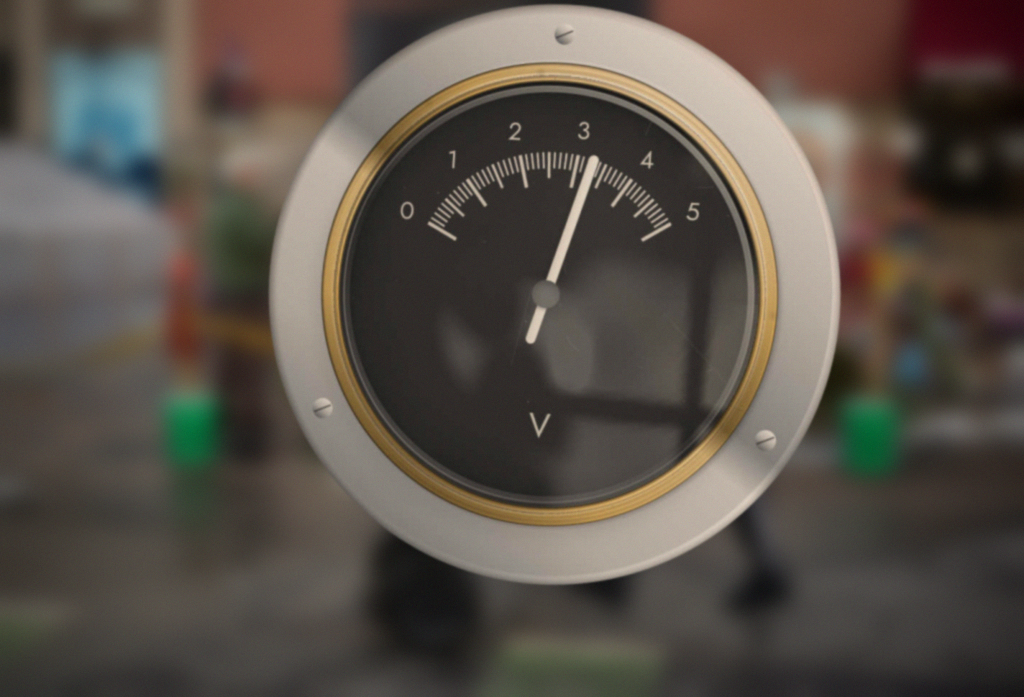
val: V 3.3
